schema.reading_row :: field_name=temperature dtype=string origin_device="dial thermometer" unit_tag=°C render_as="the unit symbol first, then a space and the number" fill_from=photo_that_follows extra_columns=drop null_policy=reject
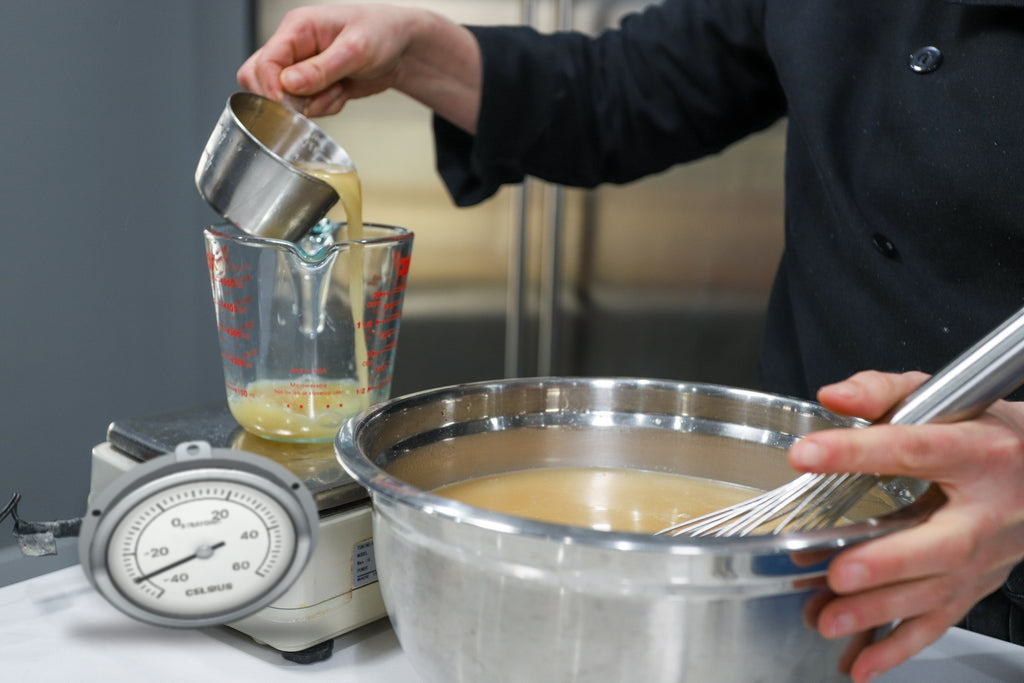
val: °C -30
